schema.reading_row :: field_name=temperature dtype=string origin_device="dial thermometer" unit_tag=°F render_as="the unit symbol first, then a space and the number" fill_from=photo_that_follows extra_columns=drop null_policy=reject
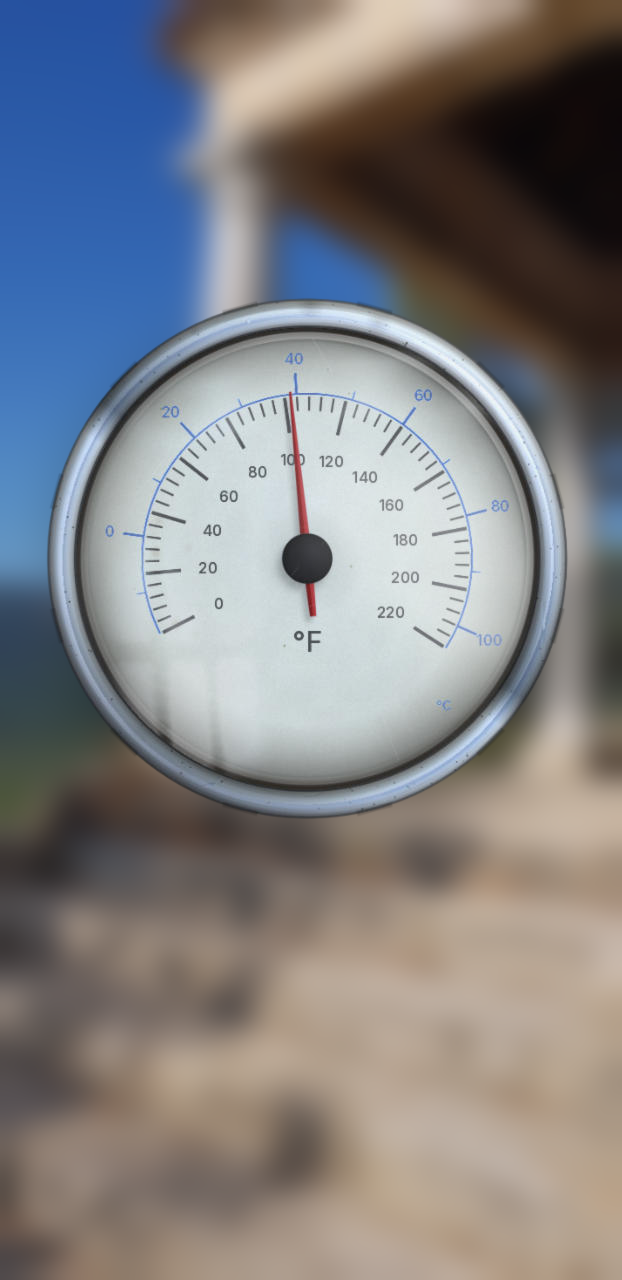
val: °F 102
